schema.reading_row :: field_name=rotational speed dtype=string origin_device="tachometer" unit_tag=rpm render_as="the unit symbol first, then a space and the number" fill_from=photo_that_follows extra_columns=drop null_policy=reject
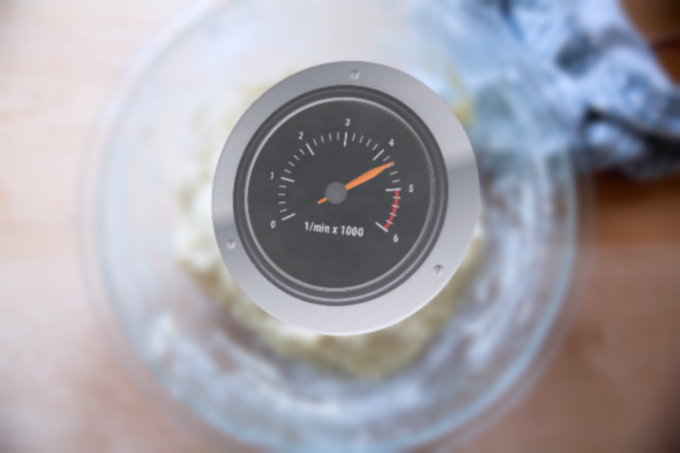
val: rpm 4400
